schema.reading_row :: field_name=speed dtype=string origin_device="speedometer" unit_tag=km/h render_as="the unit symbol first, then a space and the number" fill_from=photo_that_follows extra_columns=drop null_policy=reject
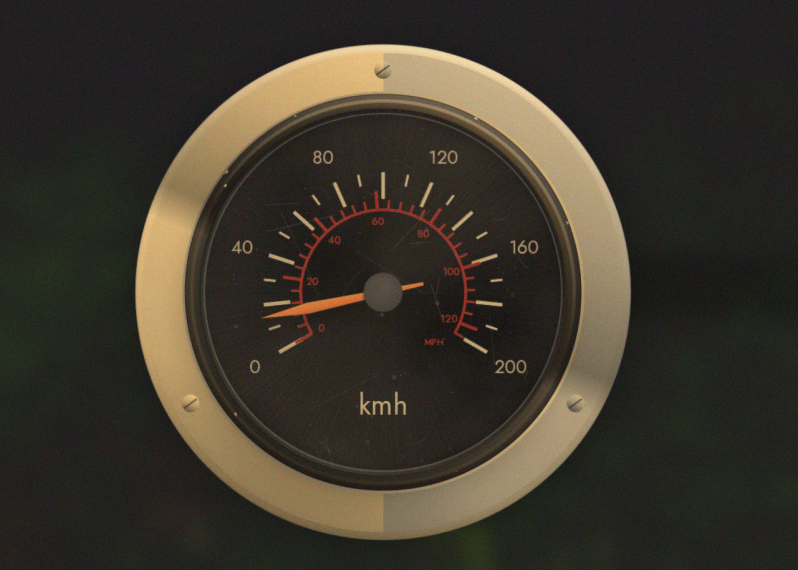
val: km/h 15
